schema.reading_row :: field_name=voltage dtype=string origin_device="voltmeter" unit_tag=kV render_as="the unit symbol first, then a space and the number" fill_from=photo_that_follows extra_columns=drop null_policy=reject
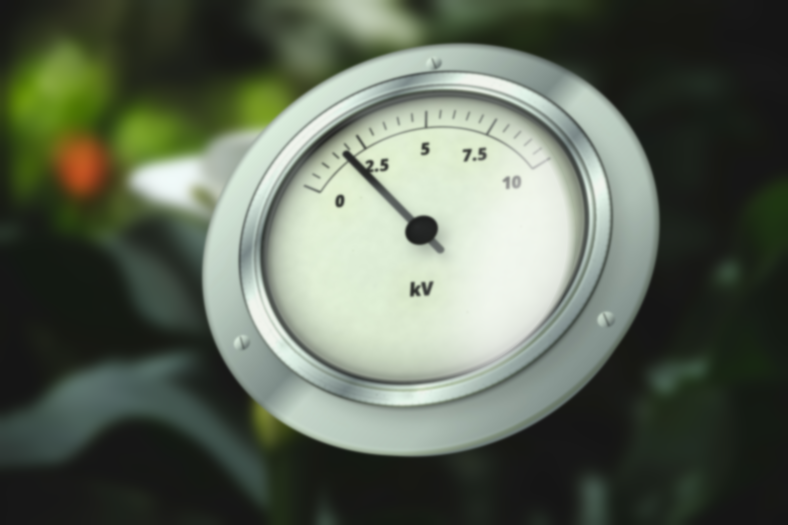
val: kV 1.75
